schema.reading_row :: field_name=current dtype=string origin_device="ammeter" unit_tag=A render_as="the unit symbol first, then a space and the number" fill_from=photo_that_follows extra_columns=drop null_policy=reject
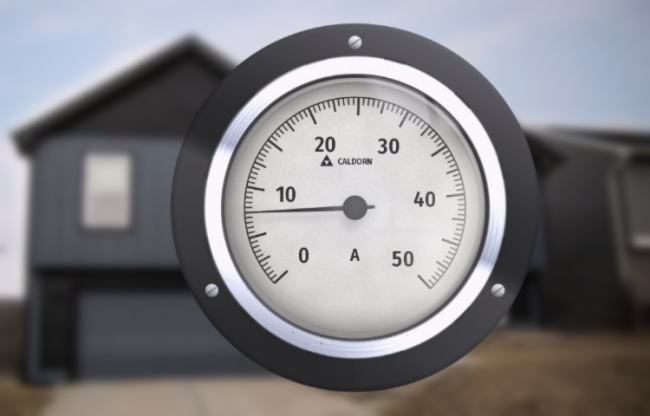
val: A 7.5
